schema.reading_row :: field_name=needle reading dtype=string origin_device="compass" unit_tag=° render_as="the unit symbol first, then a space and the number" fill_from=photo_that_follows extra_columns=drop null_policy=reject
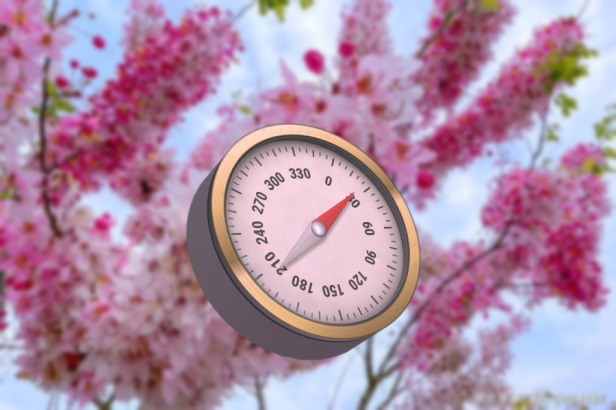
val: ° 25
